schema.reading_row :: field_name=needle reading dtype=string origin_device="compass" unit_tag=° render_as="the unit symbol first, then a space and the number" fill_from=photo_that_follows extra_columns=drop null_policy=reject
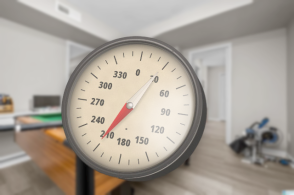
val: ° 210
